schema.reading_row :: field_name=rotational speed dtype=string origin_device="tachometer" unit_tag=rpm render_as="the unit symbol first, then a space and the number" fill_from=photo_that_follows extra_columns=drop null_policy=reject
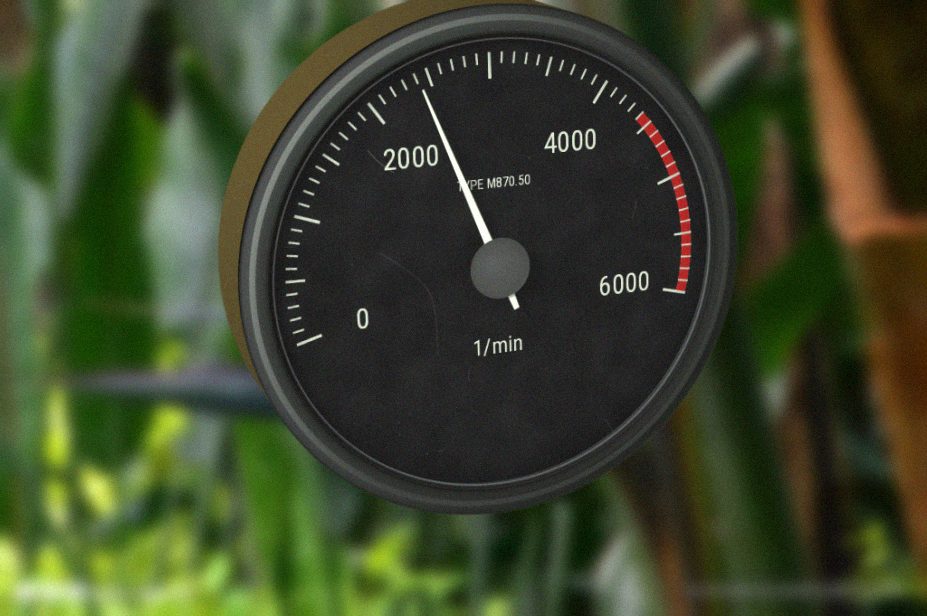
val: rpm 2400
